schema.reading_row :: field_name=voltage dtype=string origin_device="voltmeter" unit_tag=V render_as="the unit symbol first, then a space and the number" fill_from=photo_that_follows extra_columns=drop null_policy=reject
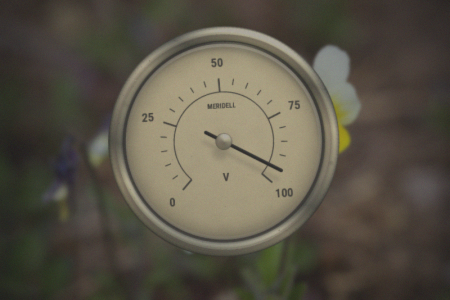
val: V 95
